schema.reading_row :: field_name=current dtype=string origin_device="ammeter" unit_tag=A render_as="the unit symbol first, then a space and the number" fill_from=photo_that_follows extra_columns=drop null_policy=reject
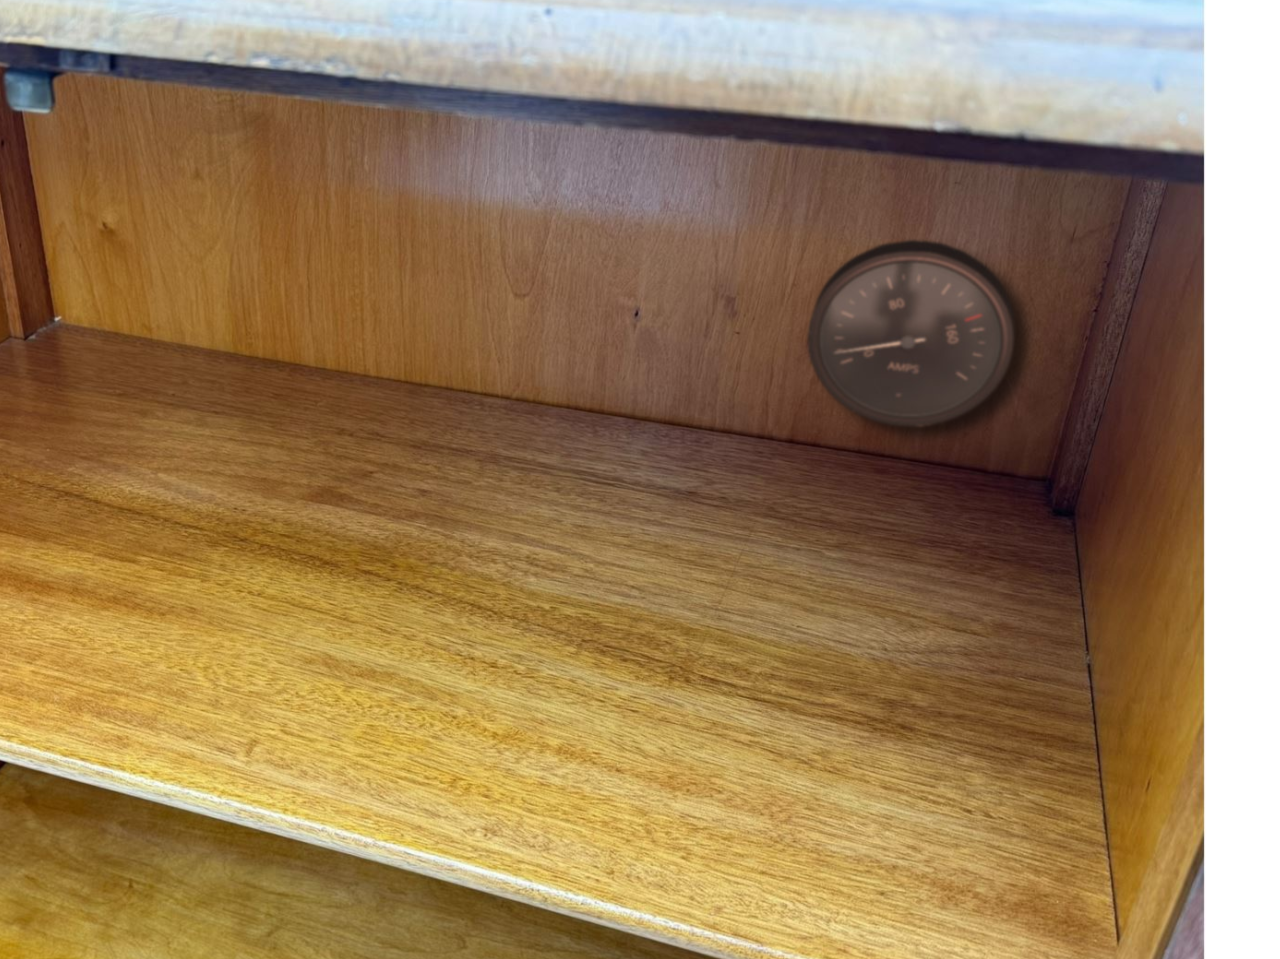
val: A 10
